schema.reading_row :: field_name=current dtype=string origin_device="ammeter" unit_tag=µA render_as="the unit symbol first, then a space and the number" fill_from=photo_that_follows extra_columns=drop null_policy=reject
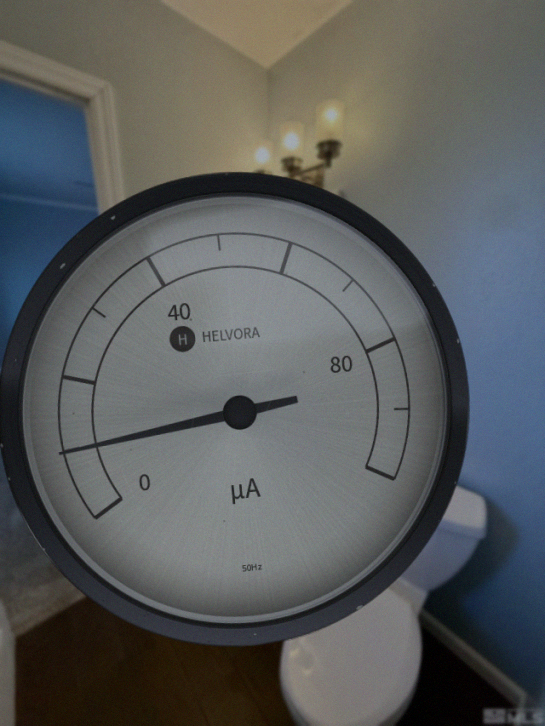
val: µA 10
